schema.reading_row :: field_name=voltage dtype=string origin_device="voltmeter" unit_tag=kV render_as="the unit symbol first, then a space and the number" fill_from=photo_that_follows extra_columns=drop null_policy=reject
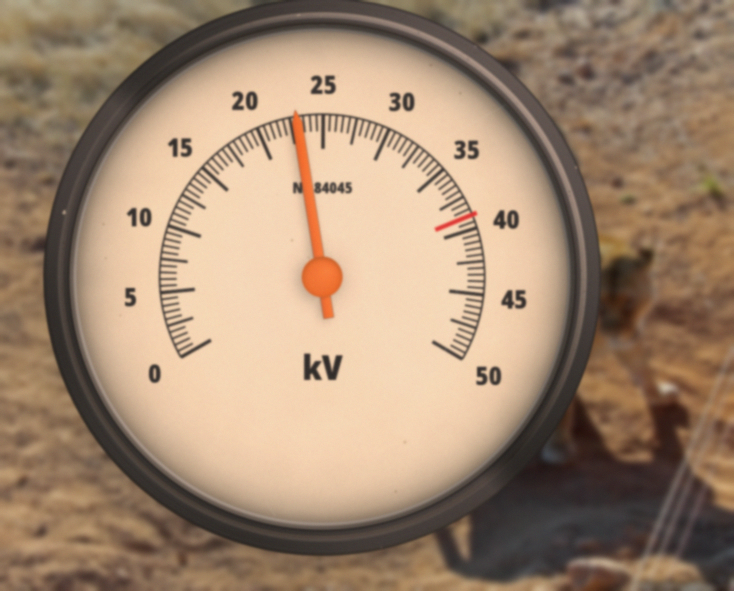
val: kV 23
